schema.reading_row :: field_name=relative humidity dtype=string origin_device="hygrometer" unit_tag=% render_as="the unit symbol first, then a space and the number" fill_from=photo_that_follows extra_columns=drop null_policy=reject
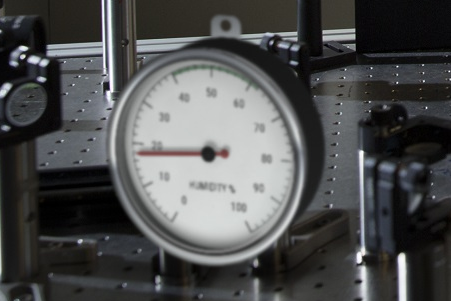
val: % 18
